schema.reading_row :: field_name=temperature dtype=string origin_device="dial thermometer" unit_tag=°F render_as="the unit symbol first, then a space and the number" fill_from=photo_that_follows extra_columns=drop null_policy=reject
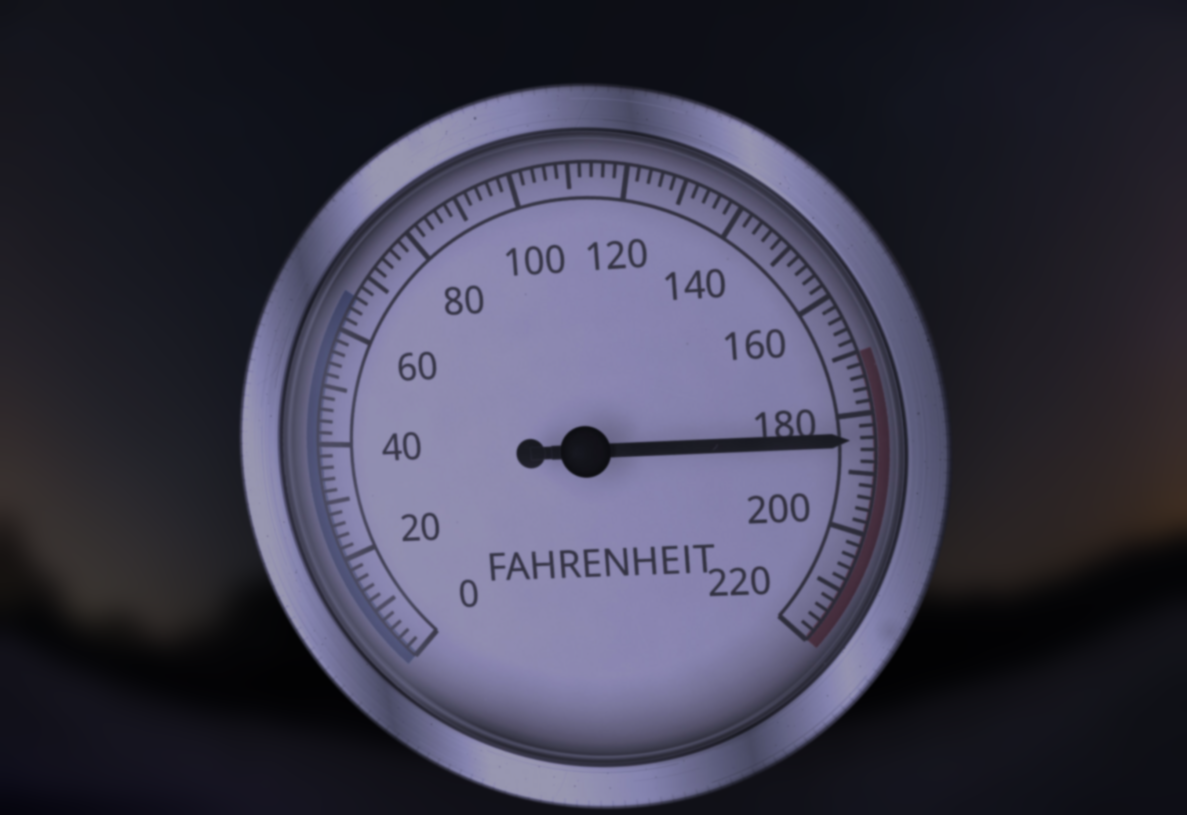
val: °F 184
